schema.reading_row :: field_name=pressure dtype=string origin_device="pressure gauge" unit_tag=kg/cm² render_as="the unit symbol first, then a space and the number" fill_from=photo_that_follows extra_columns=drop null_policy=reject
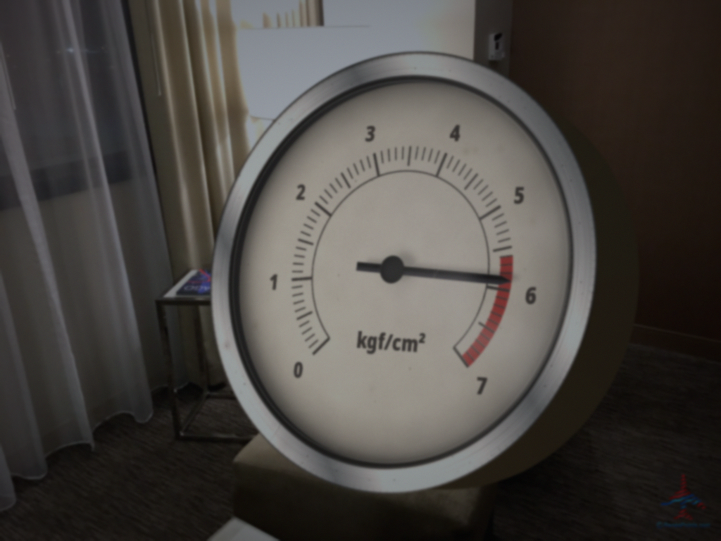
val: kg/cm² 5.9
